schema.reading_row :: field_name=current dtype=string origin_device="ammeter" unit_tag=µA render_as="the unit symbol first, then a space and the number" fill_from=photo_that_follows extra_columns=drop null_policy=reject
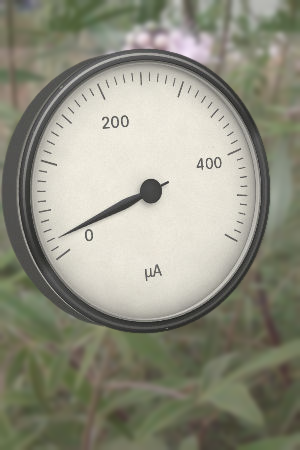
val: µA 20
